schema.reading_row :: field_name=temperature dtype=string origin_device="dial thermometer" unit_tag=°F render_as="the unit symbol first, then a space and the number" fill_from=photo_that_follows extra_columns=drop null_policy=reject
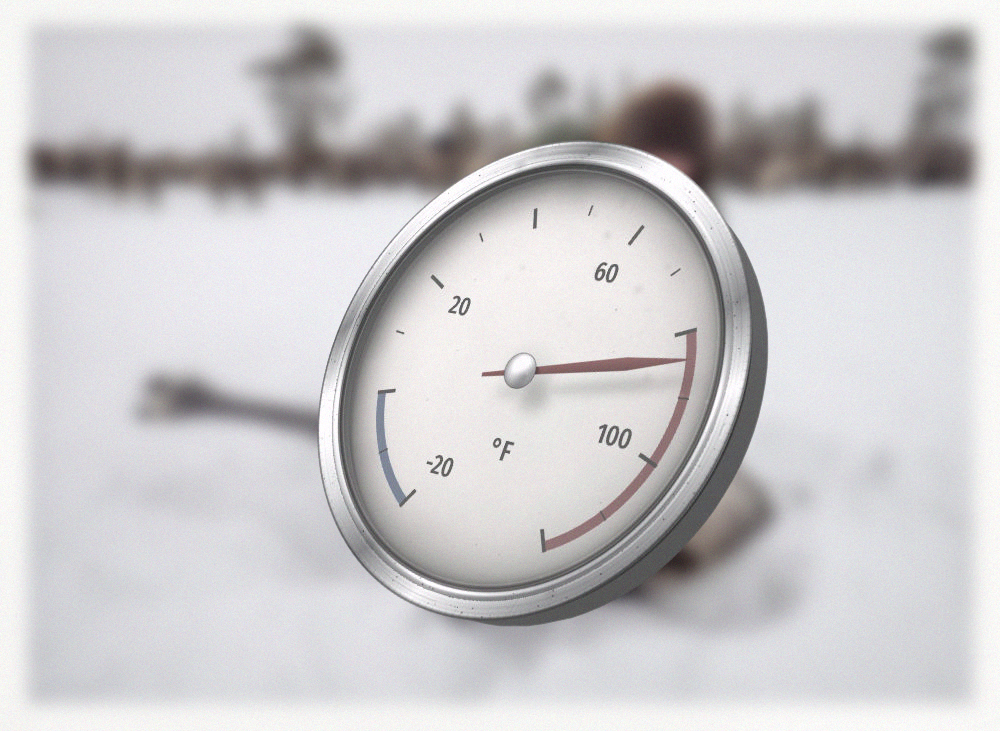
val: °F 85
